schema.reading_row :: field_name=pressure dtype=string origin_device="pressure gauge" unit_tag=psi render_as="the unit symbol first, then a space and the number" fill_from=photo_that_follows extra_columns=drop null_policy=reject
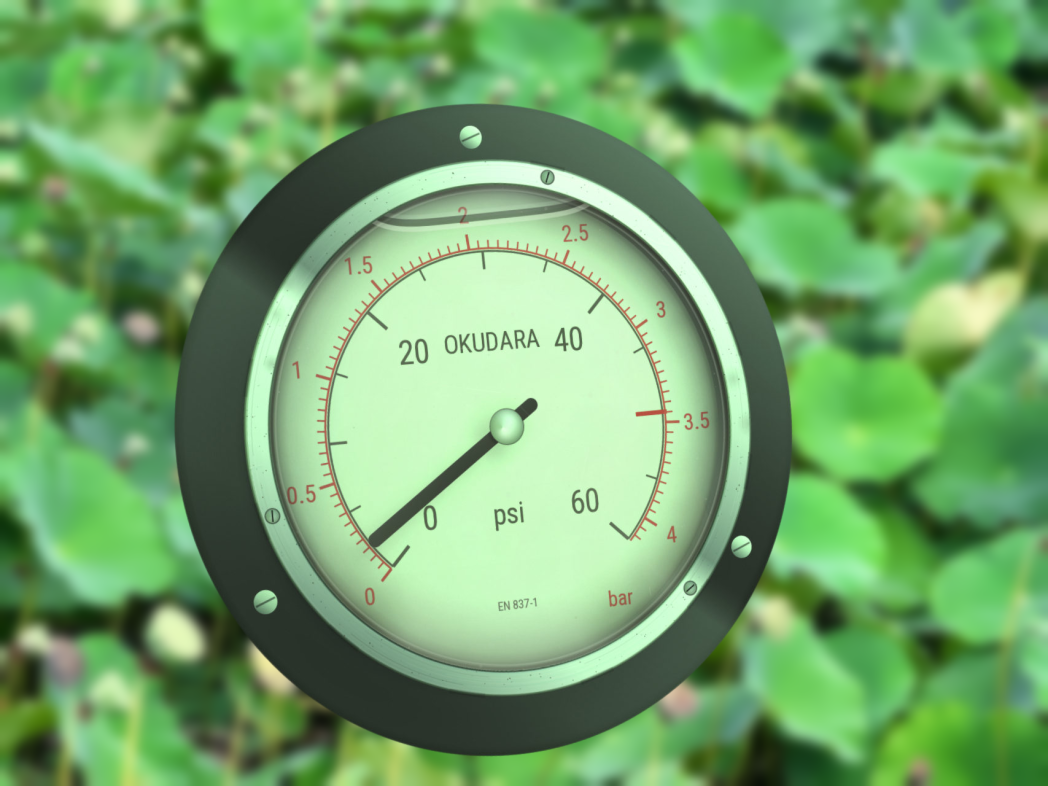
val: psi 2.5
